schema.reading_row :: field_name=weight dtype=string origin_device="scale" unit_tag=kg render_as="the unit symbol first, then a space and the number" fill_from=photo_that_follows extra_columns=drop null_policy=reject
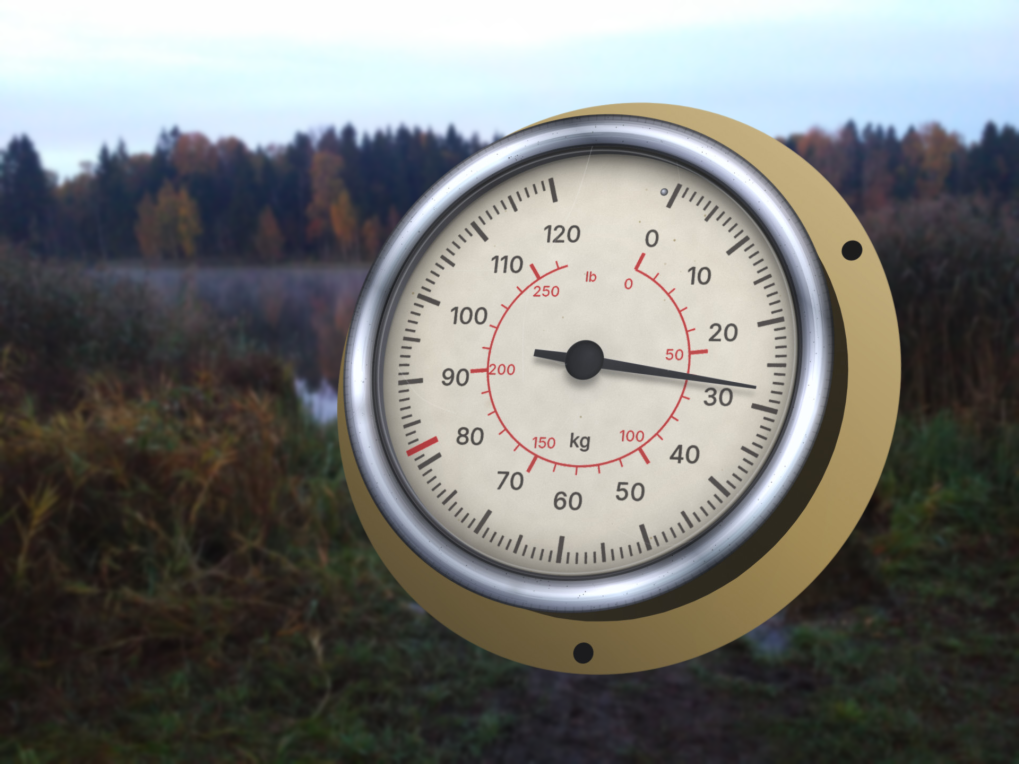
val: kg 28
